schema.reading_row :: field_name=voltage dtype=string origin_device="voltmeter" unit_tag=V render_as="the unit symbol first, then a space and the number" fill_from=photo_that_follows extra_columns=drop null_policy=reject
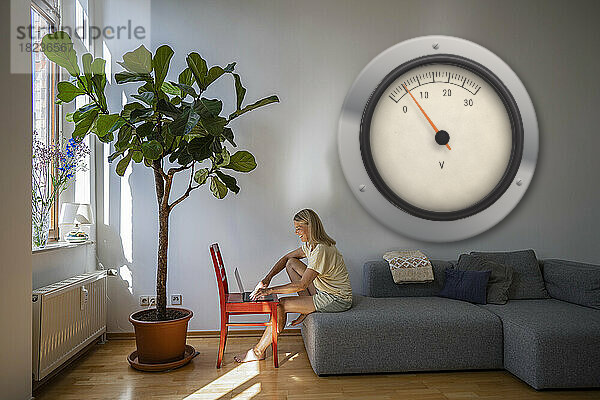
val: V 5
